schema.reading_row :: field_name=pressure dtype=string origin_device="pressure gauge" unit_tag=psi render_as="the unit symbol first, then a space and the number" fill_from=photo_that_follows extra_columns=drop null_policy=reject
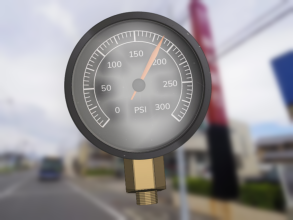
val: psi 185
